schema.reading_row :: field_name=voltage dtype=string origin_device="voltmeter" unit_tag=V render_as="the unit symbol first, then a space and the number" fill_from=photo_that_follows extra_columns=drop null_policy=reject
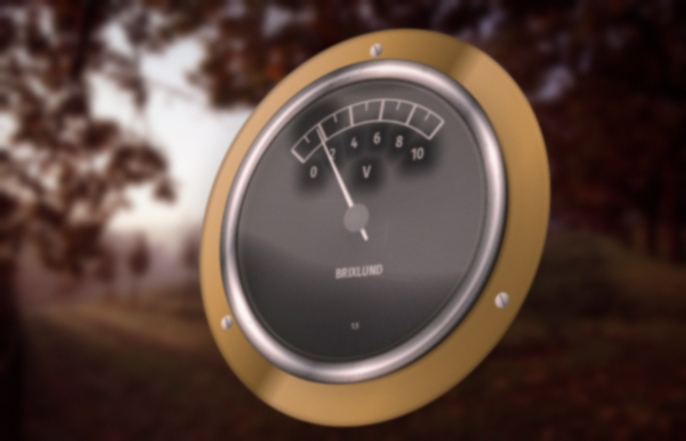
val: V 2
